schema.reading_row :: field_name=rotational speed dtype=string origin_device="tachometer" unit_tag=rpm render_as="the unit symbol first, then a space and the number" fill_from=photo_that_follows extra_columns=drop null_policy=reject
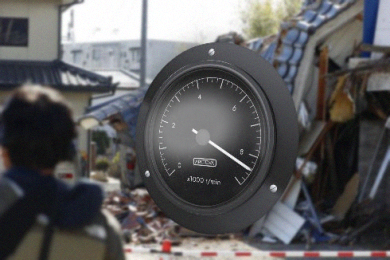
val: rpm 8400
